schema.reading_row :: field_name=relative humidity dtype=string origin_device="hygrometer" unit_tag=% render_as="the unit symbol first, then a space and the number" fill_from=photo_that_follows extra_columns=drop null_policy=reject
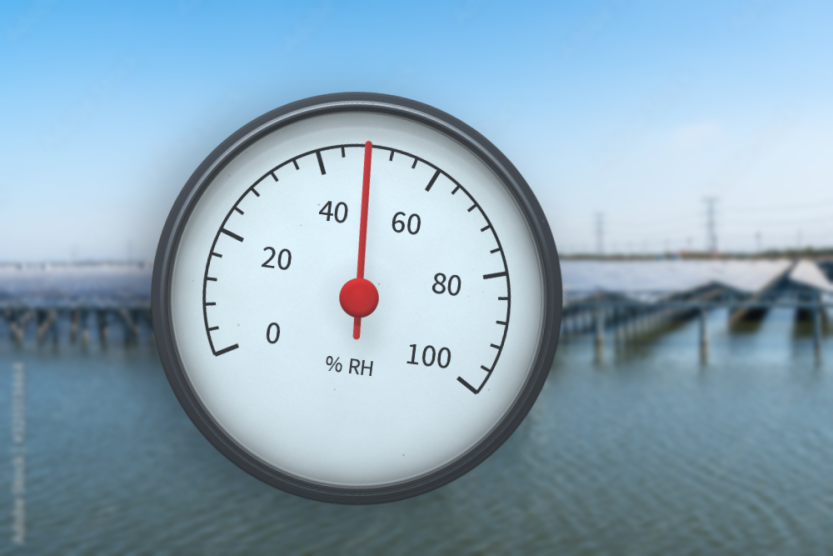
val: % 48
